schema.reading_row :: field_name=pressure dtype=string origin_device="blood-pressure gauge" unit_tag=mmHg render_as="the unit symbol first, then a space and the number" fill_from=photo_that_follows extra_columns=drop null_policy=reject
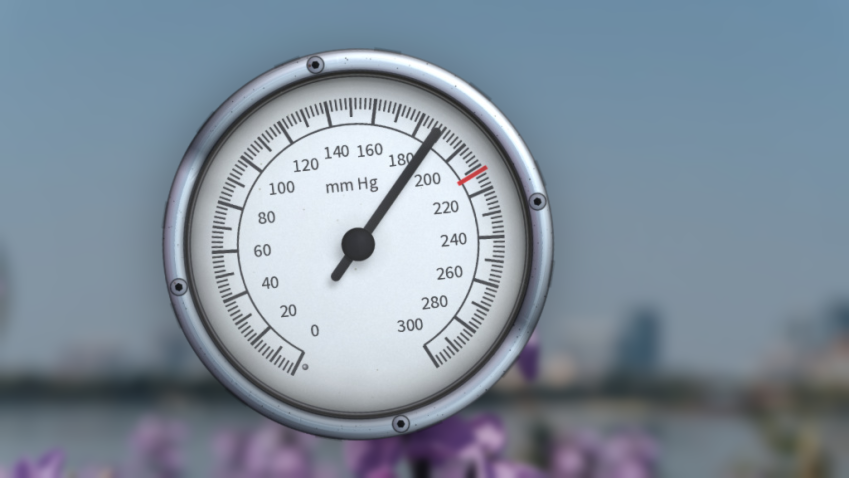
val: mmHg 188
